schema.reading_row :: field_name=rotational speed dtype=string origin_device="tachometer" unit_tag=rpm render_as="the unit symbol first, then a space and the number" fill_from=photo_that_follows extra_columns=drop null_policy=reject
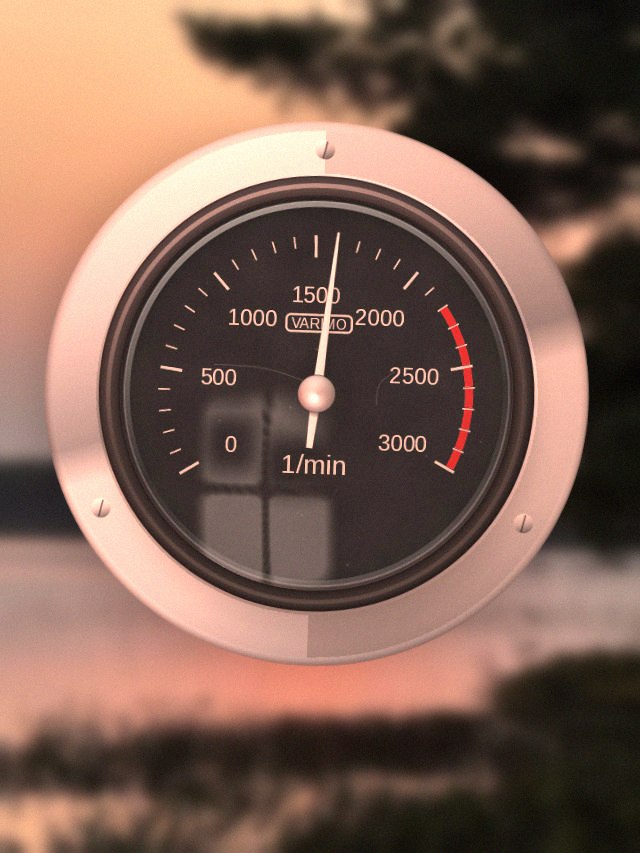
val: rpm 1600
